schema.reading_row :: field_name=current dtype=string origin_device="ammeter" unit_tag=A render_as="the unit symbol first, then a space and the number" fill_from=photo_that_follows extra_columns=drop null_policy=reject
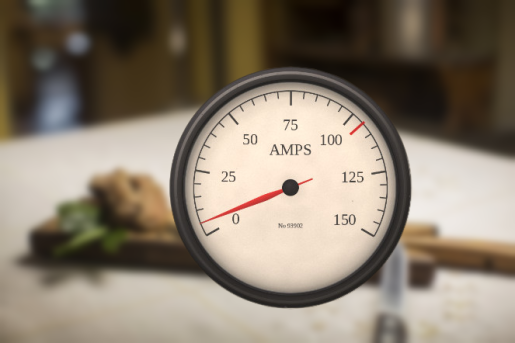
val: A 5
